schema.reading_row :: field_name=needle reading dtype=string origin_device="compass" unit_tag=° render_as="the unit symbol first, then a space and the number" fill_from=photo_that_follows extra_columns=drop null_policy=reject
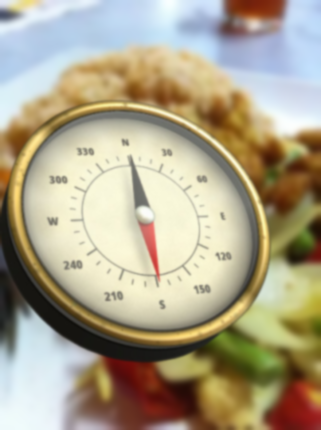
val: ° 180
